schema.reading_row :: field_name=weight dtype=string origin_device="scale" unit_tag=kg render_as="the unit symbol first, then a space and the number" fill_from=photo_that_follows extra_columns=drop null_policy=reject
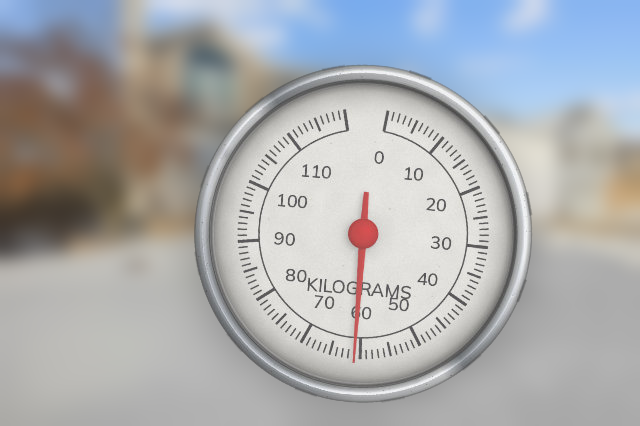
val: kg 61
